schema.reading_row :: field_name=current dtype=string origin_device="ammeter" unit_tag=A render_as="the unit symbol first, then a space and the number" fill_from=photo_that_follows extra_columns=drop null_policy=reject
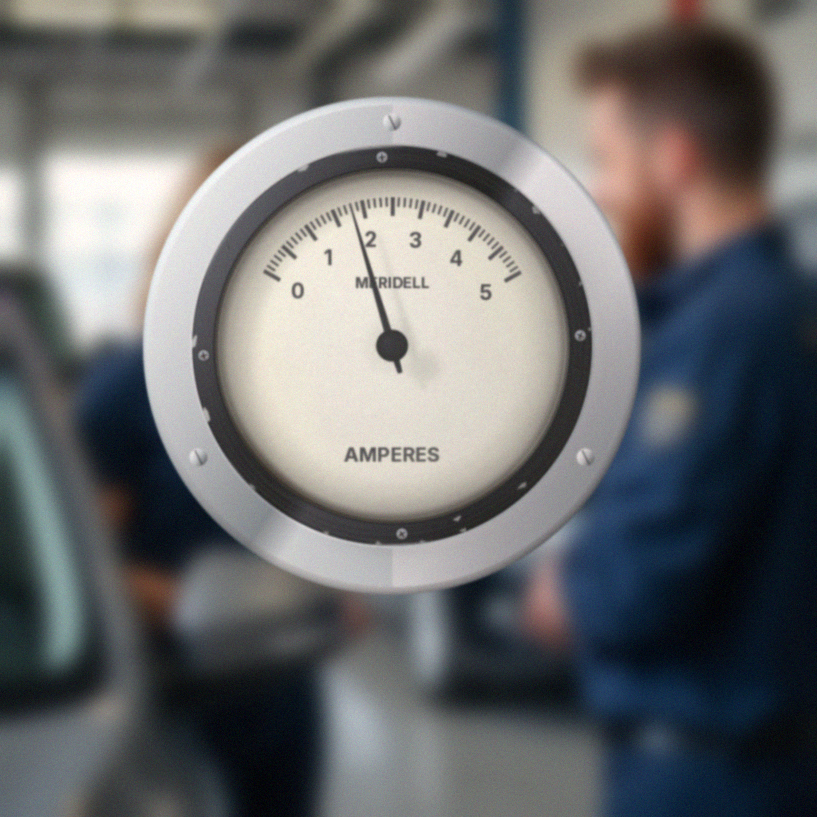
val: A 1.8
